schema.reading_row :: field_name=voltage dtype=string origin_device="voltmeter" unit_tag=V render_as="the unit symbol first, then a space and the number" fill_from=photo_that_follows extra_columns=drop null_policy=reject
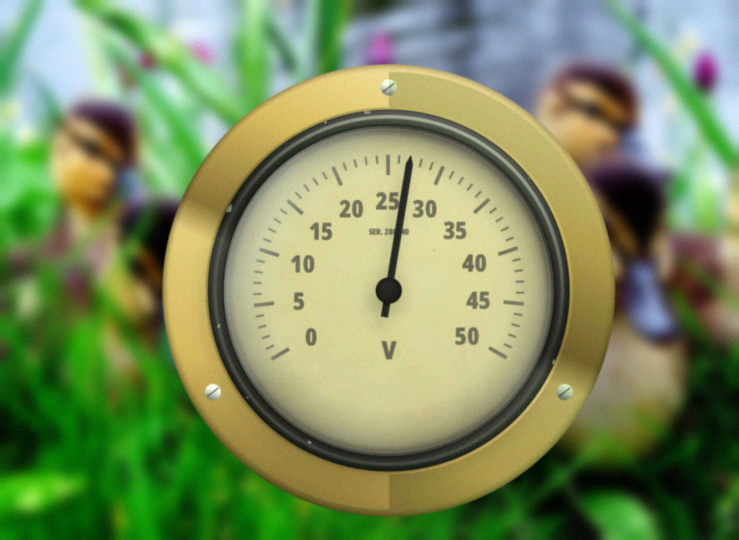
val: V 27
